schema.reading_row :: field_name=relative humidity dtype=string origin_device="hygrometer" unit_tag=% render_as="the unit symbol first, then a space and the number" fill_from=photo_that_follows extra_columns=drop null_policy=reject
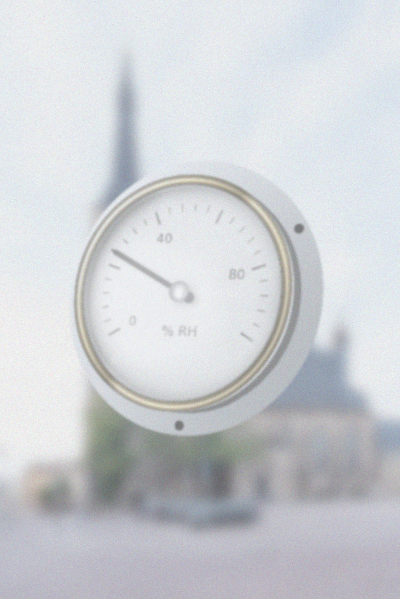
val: % 24
